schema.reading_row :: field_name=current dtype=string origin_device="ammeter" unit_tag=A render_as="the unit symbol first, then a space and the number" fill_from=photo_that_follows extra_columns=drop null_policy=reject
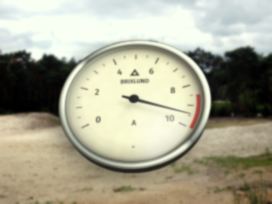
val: A 9.5
